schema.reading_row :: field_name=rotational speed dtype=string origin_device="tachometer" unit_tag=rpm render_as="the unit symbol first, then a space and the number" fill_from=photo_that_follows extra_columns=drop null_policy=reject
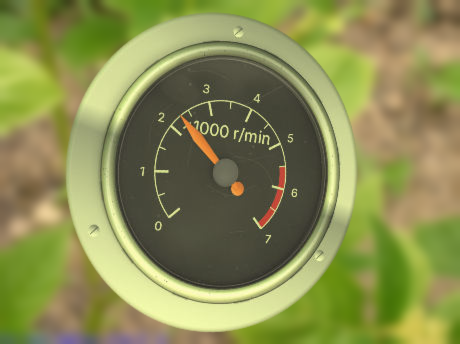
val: rpm 2250
